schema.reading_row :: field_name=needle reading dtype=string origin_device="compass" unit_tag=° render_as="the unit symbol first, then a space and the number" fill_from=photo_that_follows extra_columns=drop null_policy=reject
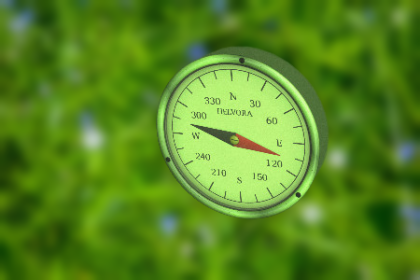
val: ° 105
